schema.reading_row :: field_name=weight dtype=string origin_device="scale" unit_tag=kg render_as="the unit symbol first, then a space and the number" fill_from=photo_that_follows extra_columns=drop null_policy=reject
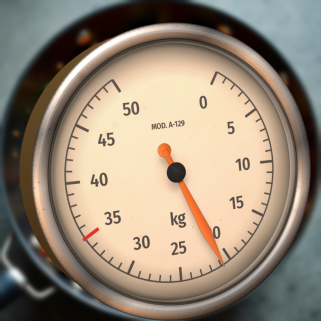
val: kg 21
